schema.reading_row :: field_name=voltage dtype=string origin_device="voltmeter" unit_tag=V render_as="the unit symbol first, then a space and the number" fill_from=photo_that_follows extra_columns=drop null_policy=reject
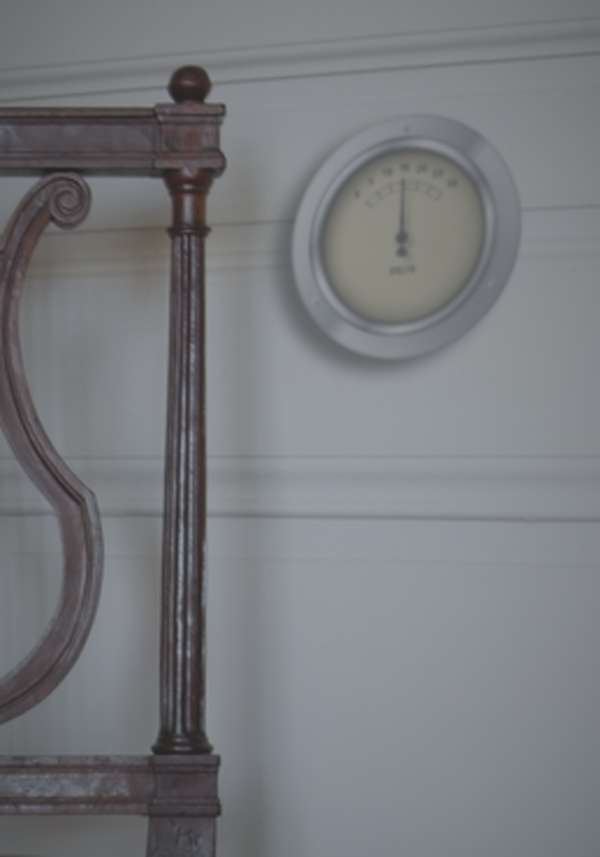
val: V 15
